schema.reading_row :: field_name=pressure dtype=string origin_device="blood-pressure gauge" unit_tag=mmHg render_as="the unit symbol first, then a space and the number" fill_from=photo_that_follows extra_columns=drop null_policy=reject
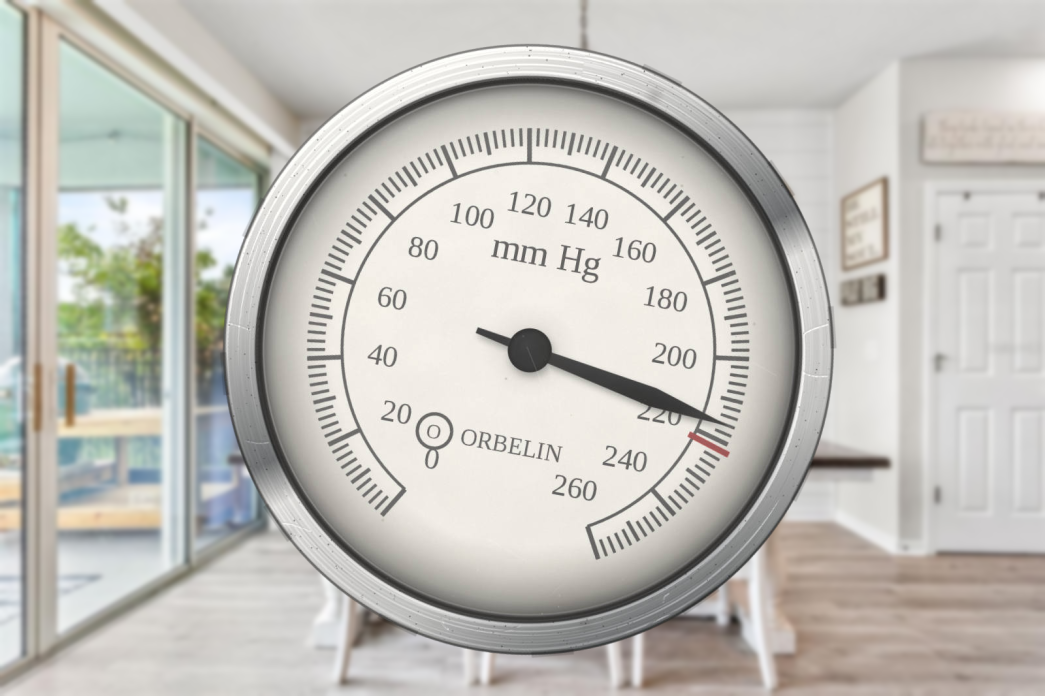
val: mmHg 216
